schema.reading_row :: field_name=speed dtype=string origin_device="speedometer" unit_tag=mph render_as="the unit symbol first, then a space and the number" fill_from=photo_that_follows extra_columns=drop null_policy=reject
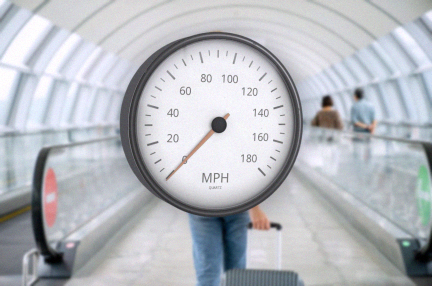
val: mph 0
